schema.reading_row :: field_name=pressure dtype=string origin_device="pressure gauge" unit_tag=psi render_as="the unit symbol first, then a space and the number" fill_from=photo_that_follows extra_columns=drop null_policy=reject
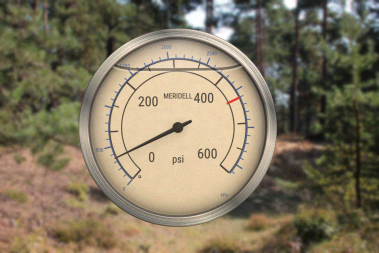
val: psi 50
